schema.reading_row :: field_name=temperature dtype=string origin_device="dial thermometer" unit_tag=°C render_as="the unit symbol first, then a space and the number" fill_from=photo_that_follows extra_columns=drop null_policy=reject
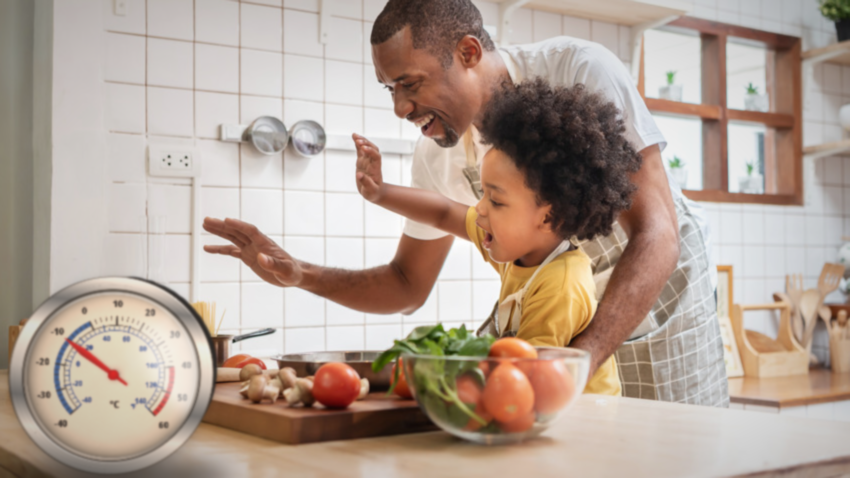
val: °C -10
